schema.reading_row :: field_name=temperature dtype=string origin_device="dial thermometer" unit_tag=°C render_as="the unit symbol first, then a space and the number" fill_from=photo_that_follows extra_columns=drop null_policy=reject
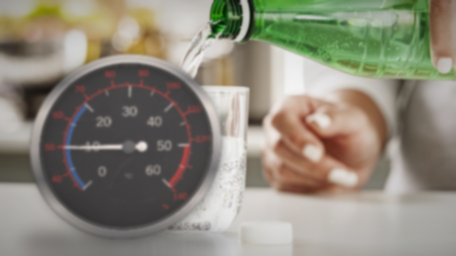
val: °C 10
